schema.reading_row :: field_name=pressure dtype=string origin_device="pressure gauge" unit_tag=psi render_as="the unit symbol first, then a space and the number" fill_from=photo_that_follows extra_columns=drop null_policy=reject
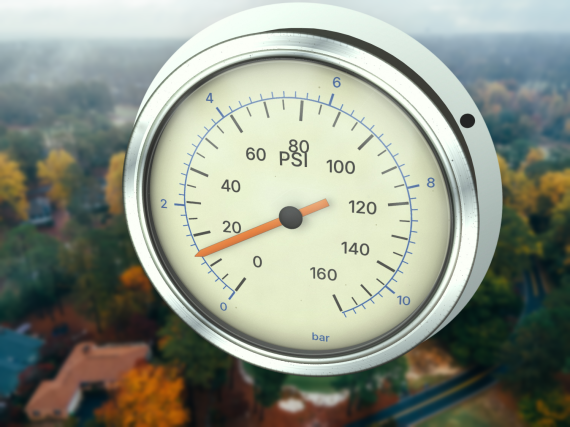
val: psi 15
